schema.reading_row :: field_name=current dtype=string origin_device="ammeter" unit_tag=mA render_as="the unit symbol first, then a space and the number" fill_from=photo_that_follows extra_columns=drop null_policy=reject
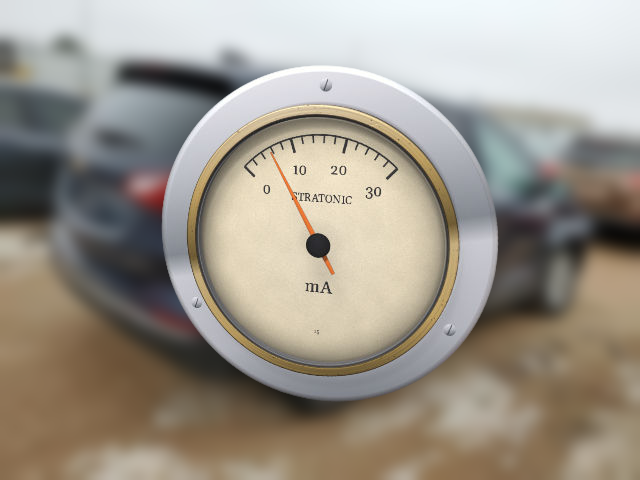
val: mA 6
